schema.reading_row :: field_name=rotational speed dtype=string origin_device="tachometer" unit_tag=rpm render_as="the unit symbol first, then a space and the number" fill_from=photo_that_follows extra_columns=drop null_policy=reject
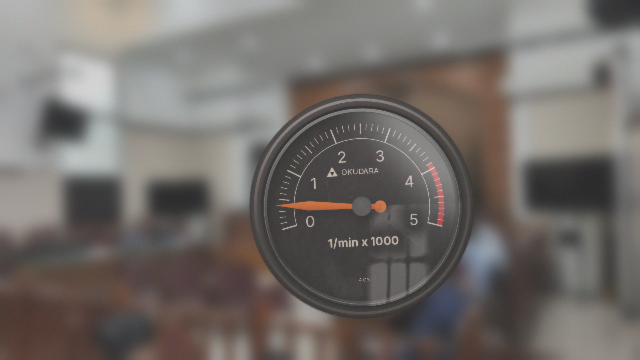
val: rpm 400
